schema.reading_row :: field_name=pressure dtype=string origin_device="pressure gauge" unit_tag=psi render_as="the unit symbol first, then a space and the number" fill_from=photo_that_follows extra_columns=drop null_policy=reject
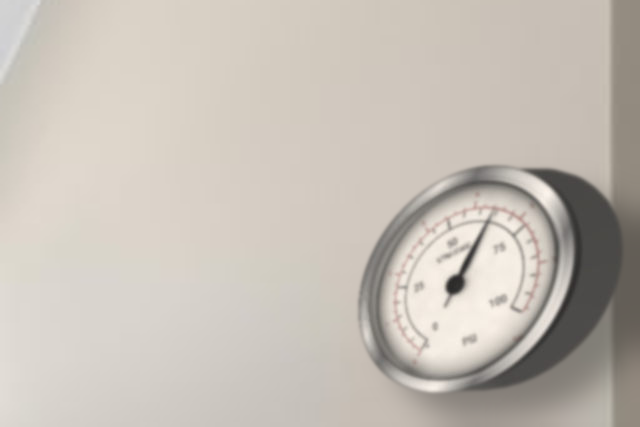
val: psi 65
